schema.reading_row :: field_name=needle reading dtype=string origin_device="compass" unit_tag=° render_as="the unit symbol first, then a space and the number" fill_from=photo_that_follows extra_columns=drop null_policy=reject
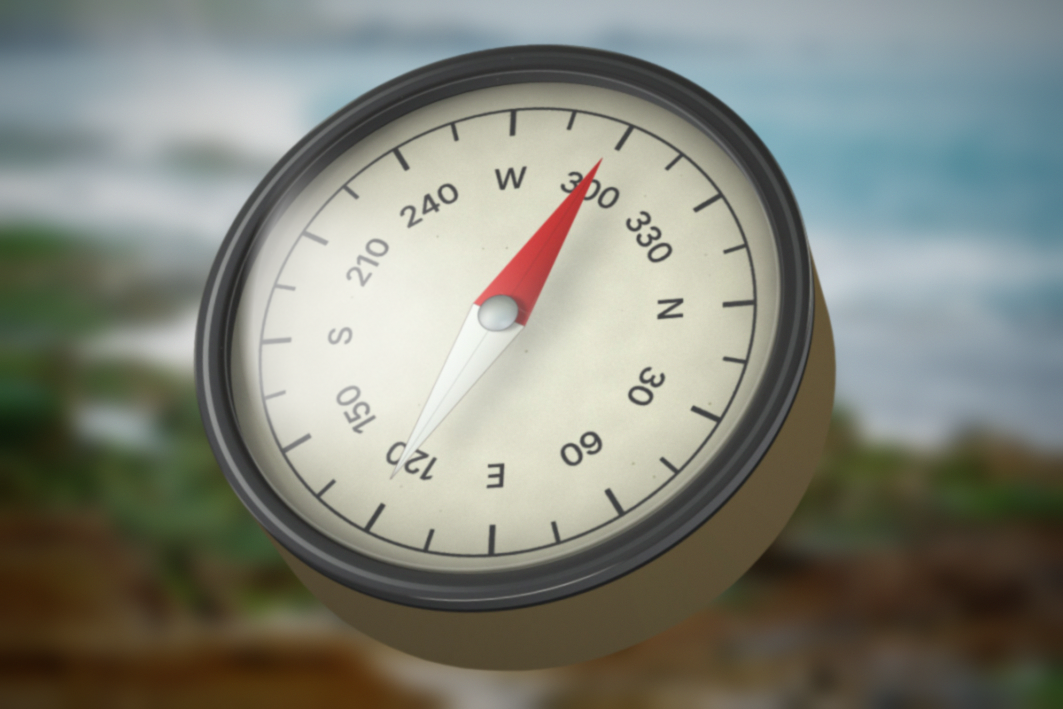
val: ° 300
